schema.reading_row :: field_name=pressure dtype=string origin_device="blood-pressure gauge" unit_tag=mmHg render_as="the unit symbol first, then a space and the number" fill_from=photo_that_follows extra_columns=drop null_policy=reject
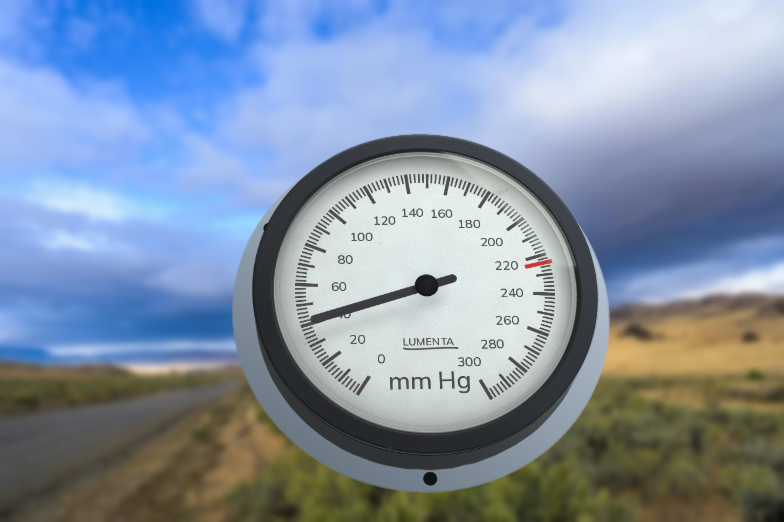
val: mmHg 40
